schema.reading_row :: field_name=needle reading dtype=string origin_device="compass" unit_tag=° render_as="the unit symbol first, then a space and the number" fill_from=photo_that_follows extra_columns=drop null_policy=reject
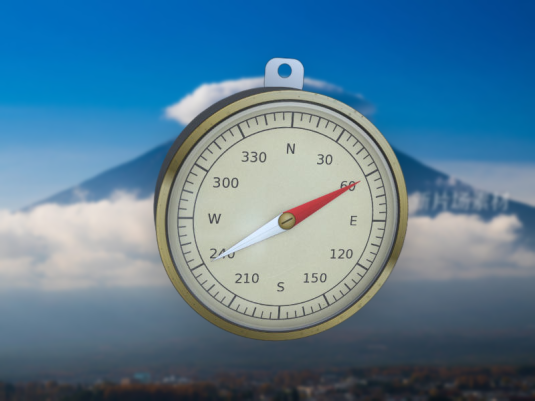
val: ° 60
